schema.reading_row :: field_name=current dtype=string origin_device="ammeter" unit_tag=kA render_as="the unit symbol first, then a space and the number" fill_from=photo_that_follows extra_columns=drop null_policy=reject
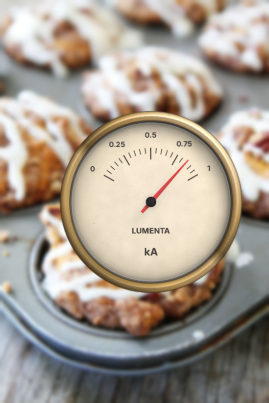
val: kA 0.85
